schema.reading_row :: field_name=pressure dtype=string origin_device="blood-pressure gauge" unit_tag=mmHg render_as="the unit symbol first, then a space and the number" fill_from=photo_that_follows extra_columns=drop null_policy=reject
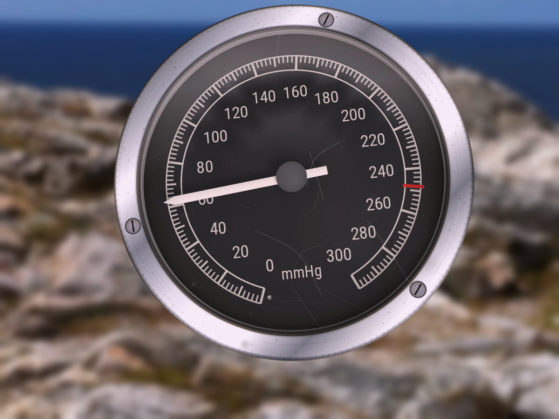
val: mmHg 62
